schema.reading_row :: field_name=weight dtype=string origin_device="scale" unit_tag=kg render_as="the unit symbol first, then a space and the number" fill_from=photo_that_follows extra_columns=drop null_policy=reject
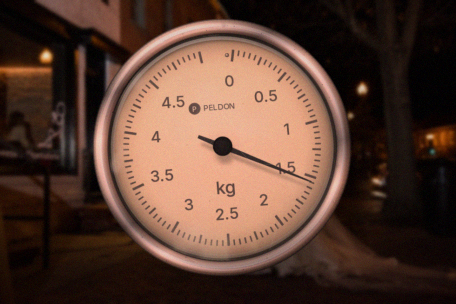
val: kg 1.55
